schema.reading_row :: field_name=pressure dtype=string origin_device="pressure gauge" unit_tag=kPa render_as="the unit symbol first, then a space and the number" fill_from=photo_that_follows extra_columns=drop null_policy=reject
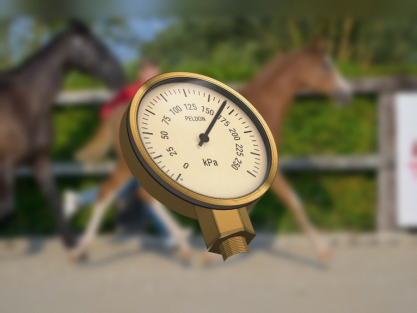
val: kPa 165
